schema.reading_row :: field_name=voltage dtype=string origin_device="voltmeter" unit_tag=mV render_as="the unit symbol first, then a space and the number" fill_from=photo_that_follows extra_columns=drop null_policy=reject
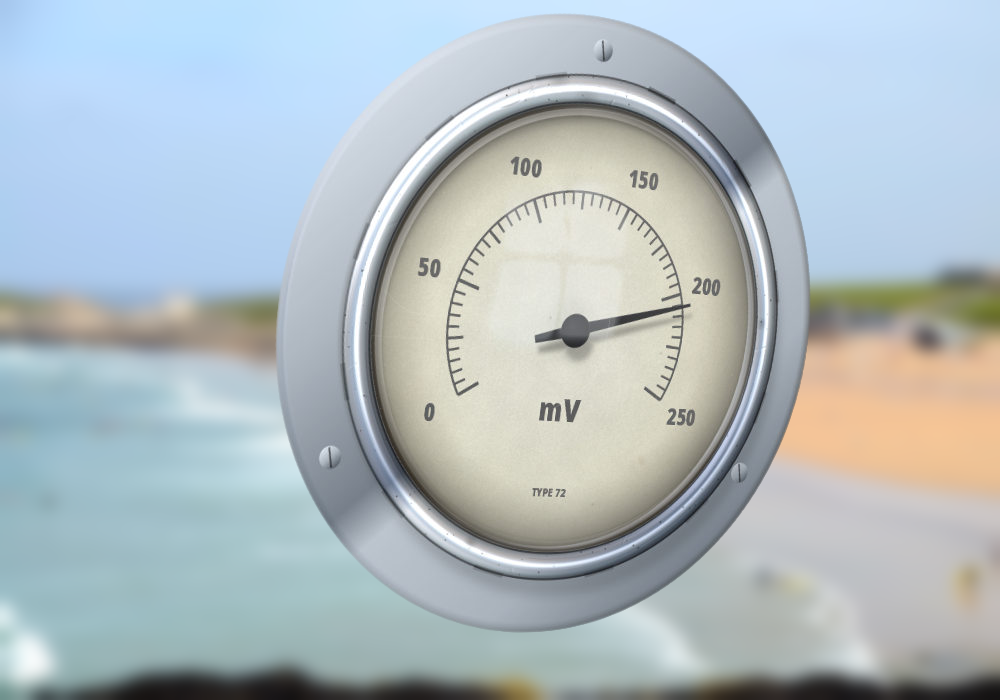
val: mV 205
